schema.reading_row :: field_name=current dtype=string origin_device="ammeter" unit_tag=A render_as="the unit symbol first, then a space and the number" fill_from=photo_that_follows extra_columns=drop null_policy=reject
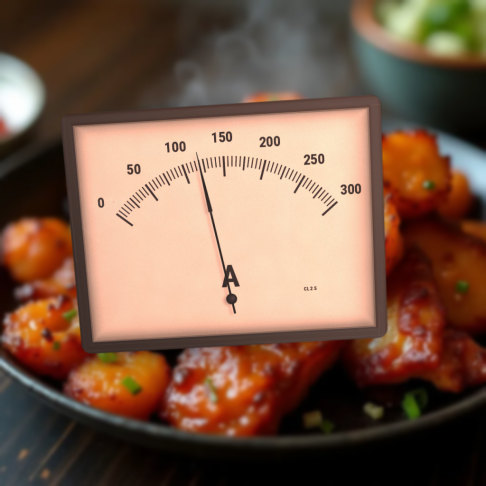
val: A 120
